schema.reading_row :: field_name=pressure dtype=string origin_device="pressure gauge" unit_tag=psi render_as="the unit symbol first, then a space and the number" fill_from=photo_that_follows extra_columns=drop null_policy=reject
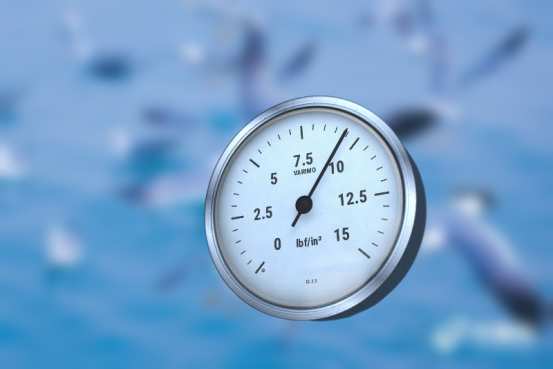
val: psi 9.5
